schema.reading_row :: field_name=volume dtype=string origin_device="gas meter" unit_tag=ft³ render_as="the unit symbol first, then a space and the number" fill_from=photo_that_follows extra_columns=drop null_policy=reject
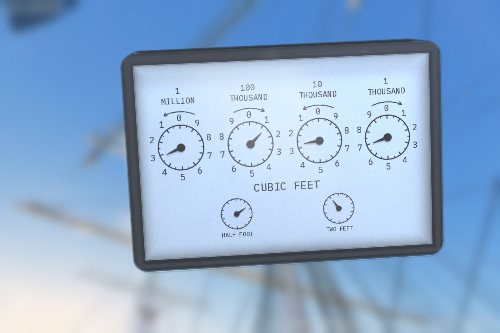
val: ft³ 312700
